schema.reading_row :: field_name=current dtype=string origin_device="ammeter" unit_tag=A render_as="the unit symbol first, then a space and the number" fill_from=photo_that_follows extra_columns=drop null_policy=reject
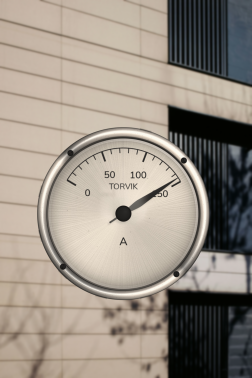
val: A 145
